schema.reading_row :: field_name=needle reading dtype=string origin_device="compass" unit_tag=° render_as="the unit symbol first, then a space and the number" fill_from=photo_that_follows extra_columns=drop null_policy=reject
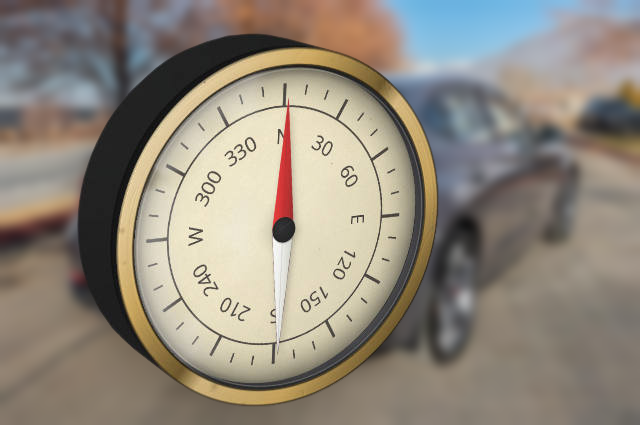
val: ° 0
